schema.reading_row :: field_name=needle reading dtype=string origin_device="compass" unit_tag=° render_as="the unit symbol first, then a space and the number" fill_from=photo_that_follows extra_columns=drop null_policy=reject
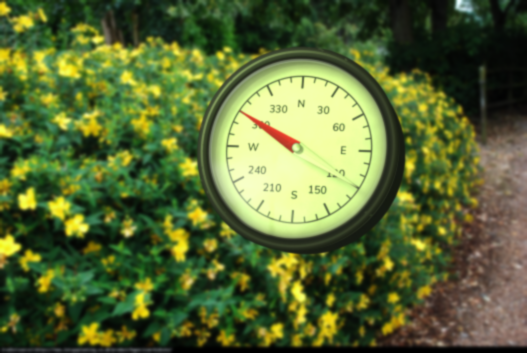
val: ° 300
